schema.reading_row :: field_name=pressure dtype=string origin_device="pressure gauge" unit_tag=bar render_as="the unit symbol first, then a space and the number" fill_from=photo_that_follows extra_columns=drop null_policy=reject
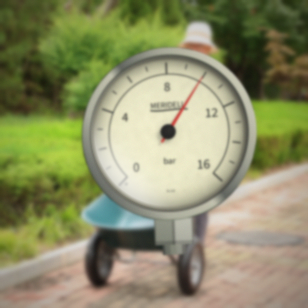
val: bar 10
